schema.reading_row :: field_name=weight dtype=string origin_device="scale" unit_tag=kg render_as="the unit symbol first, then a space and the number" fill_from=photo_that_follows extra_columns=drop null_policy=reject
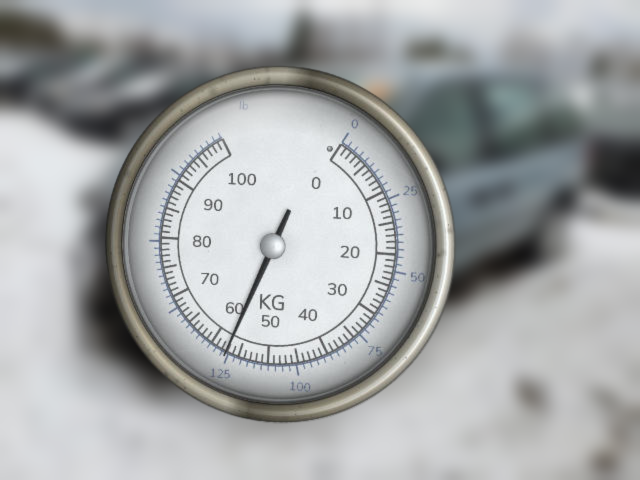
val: kg 57
